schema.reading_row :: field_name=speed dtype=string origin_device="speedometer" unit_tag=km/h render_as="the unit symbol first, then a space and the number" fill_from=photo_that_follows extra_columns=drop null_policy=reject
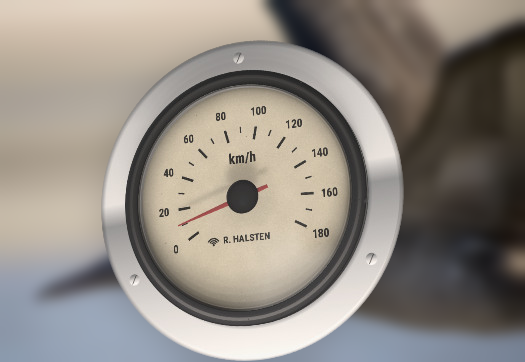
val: km/h 10
